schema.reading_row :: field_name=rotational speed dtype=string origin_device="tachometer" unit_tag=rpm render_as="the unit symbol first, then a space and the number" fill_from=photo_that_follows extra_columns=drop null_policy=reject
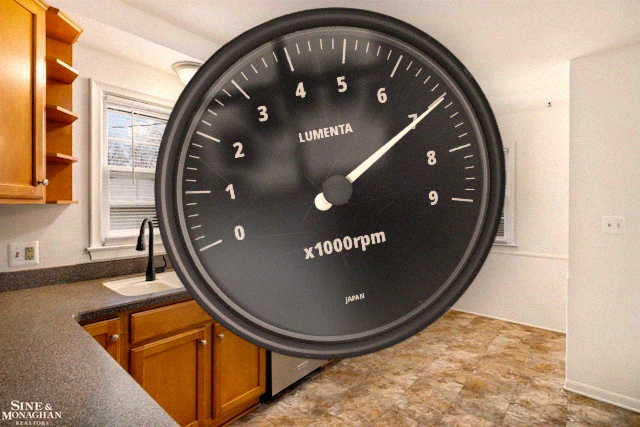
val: rpm 7000
